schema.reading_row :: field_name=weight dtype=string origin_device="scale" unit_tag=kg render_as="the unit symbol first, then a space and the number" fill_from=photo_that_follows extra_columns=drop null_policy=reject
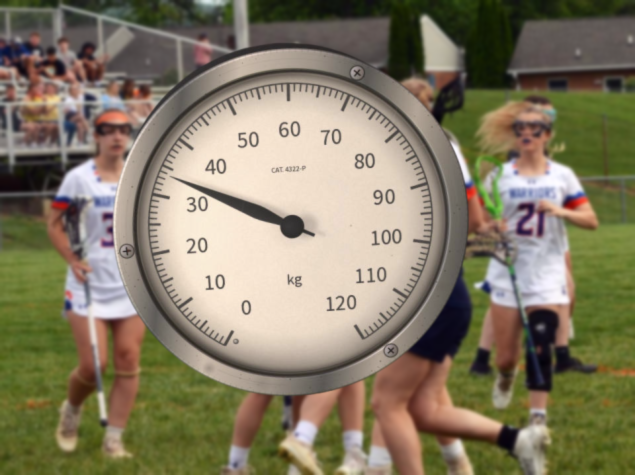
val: kg 34
